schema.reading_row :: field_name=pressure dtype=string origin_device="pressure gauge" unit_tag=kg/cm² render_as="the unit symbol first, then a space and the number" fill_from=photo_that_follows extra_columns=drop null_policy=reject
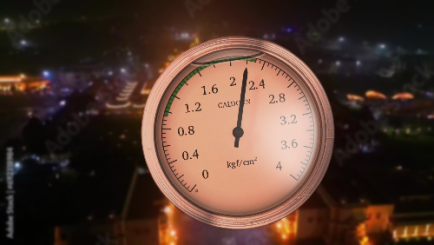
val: kg/cm² 2.2
